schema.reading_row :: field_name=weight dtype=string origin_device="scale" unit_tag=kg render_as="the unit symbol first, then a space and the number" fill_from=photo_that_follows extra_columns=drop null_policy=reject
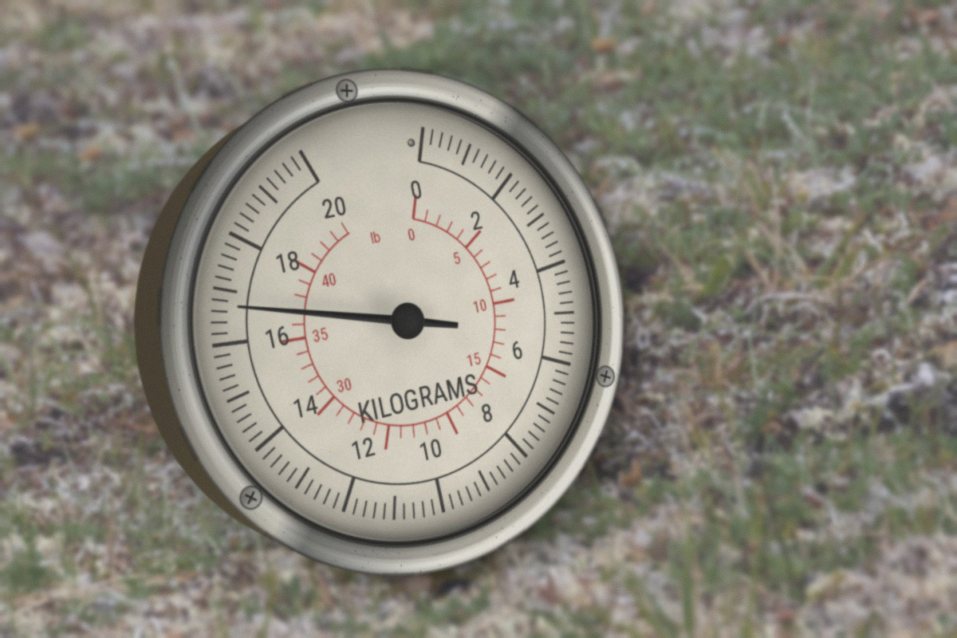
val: kg 16.7
